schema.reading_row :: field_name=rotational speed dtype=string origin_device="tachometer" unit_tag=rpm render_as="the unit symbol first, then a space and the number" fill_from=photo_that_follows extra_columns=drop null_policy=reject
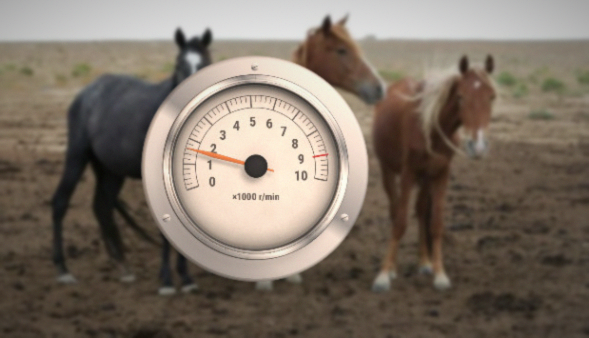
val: rpm 1600
